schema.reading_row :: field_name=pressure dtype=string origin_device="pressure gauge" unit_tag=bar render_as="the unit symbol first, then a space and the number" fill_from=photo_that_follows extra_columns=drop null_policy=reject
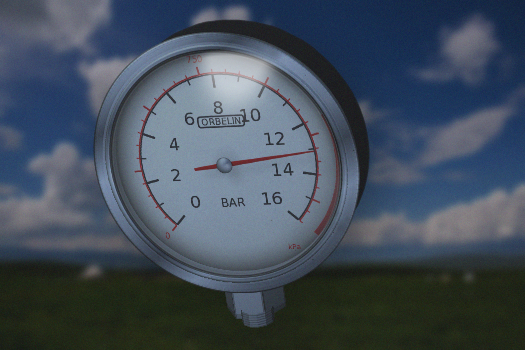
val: bar 13
